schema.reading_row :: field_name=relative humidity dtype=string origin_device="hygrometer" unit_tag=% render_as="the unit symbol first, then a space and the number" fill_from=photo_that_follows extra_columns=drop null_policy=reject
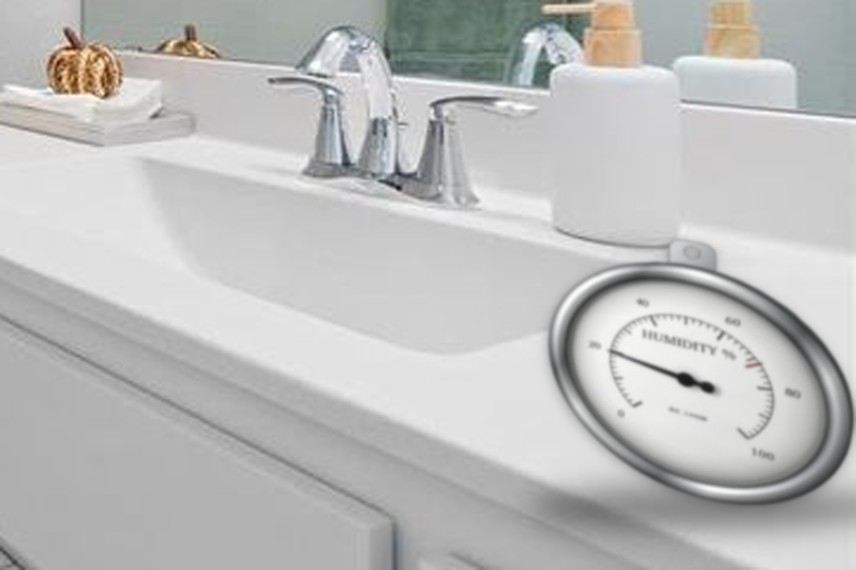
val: % 20
